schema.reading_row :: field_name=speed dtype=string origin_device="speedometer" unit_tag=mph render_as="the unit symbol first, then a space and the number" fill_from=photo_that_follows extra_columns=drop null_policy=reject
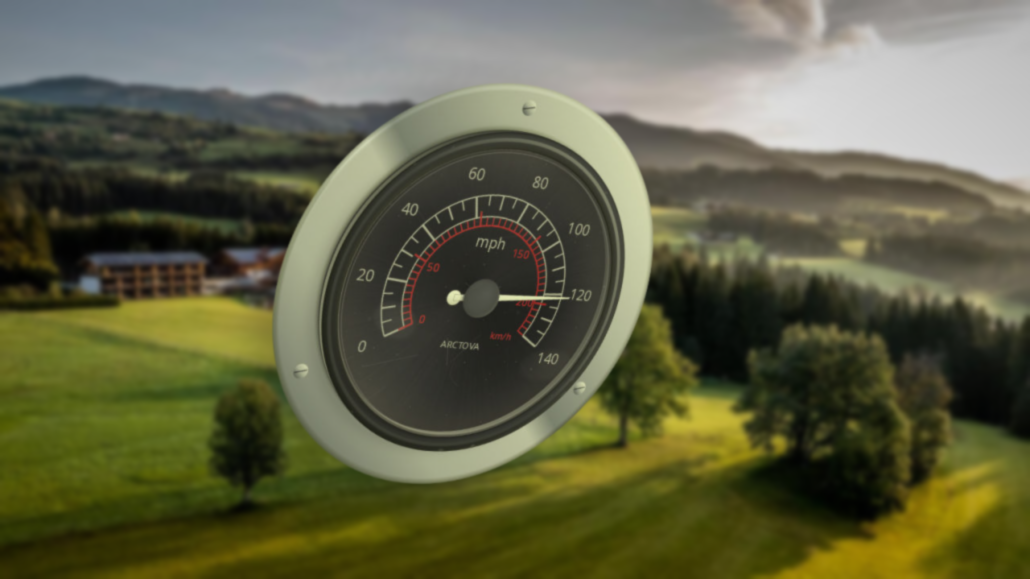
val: mph 120
